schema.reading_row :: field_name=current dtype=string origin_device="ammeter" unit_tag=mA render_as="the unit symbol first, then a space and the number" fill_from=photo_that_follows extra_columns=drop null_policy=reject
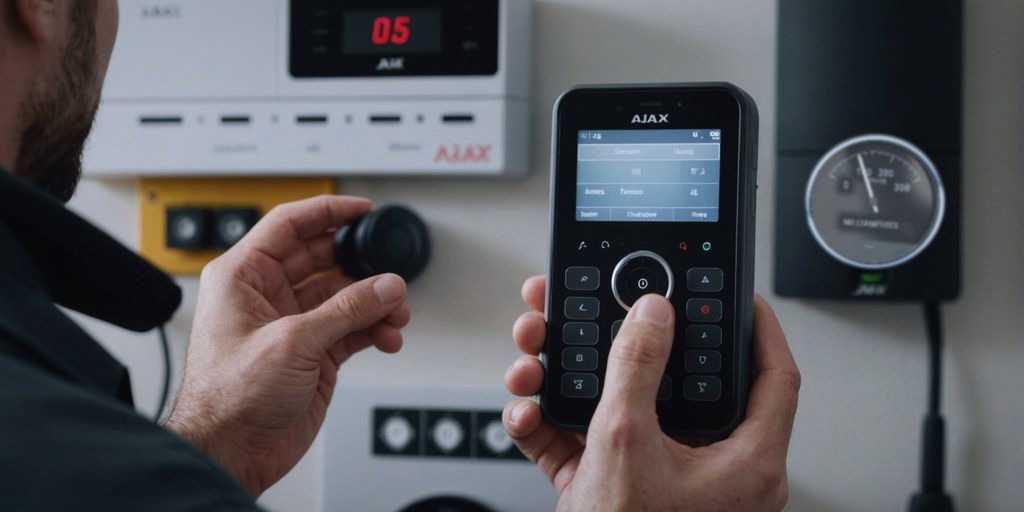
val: mA 100
